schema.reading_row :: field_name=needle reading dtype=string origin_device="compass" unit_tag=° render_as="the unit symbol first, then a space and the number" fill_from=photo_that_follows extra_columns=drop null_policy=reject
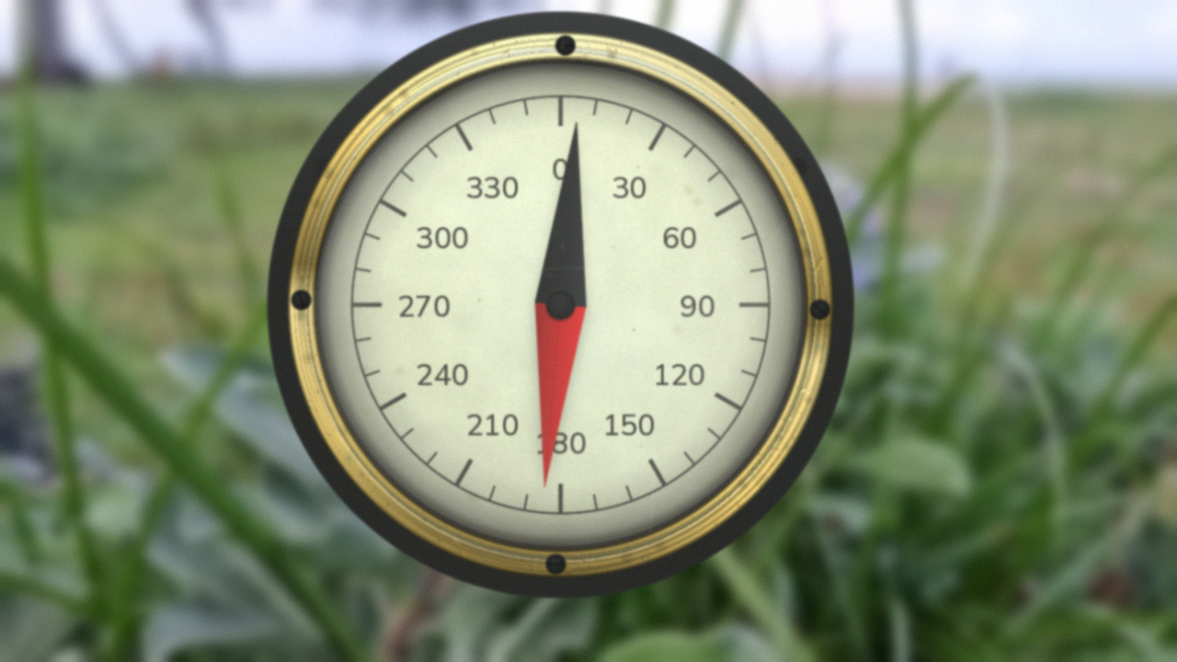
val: ° 185
